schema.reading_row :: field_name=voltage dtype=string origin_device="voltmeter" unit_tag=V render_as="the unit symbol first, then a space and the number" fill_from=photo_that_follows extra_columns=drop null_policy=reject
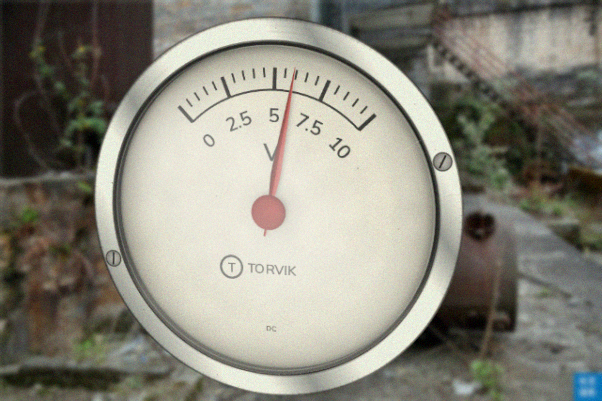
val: V 6
